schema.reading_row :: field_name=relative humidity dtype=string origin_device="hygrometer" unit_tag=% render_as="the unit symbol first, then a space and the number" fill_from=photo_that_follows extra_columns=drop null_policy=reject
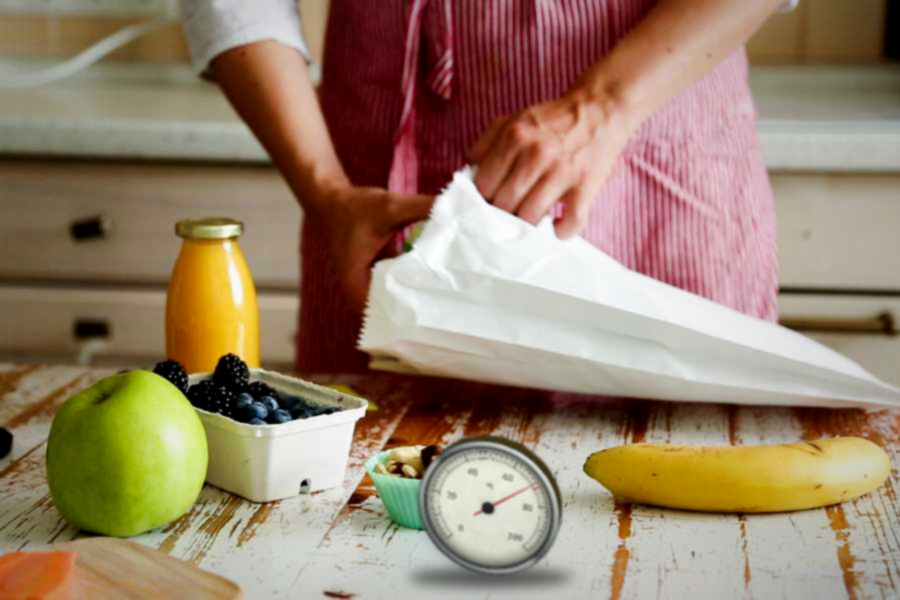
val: % 70
